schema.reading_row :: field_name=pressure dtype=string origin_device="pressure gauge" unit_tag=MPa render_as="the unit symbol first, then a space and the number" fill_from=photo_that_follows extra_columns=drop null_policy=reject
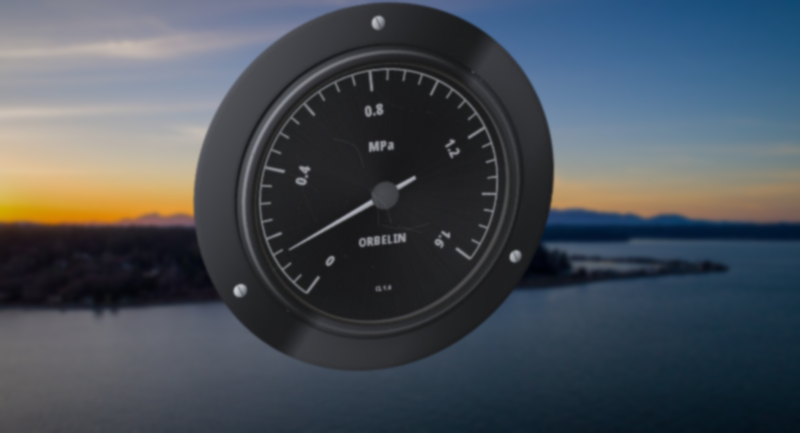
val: MPa 0.15
